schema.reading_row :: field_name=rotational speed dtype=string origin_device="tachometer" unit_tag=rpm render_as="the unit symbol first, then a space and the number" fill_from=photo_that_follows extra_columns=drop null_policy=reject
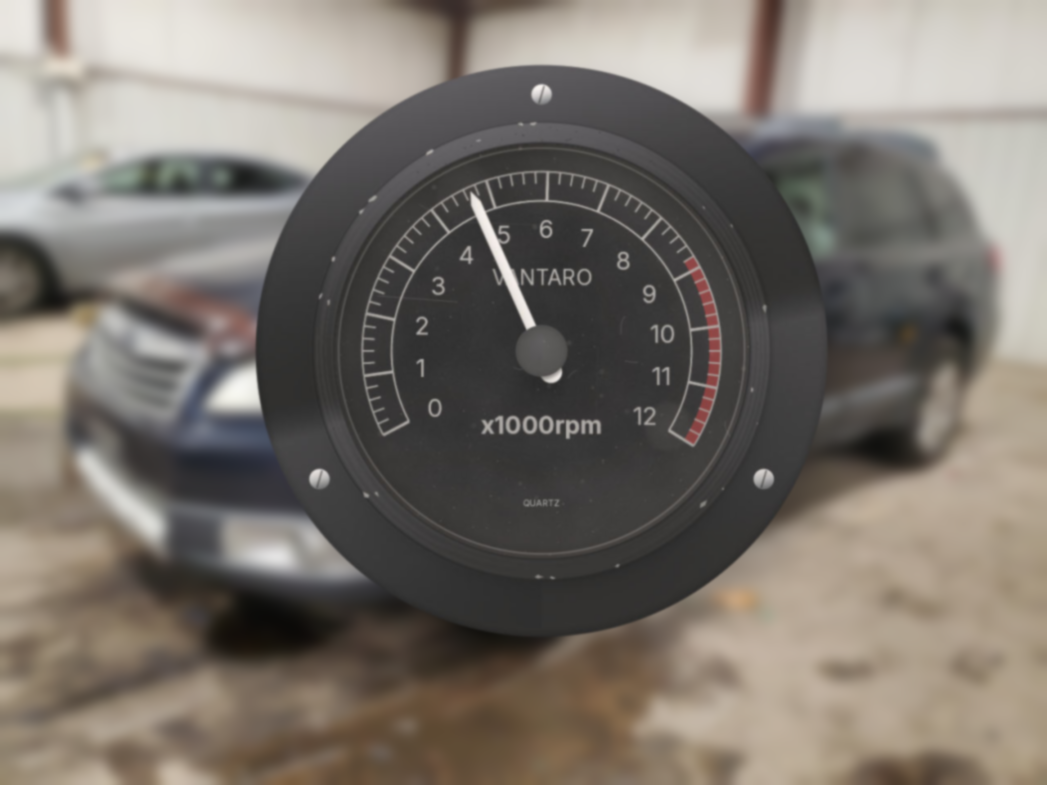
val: rpm 4700
